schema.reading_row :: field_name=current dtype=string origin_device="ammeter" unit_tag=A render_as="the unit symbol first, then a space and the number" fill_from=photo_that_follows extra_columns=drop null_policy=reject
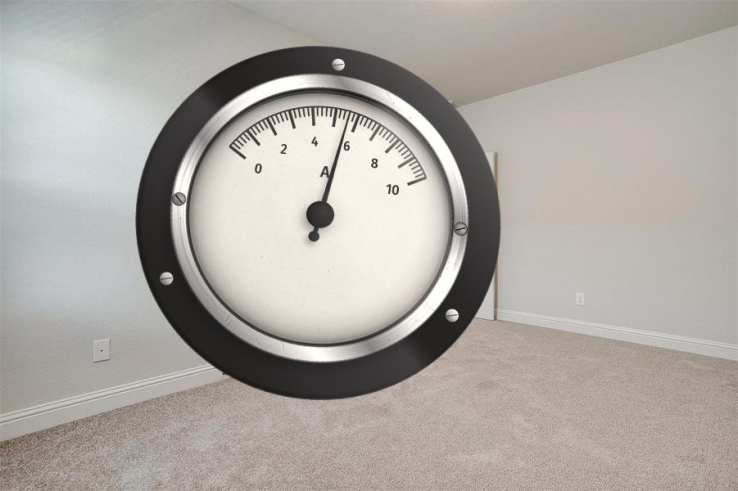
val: A 5.6
